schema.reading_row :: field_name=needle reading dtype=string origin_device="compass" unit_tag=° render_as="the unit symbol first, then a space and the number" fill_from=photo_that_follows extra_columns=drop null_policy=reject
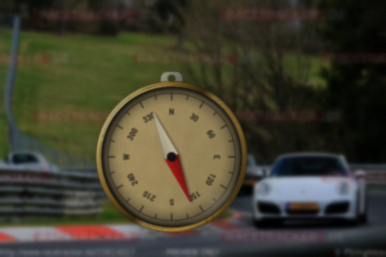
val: ° 157.5
